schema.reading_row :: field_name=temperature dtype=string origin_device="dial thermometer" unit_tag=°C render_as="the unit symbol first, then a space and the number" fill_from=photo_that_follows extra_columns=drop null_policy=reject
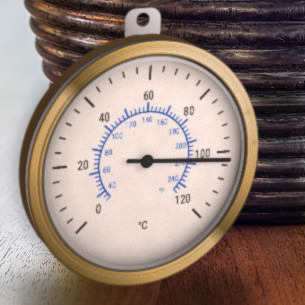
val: °C 102
